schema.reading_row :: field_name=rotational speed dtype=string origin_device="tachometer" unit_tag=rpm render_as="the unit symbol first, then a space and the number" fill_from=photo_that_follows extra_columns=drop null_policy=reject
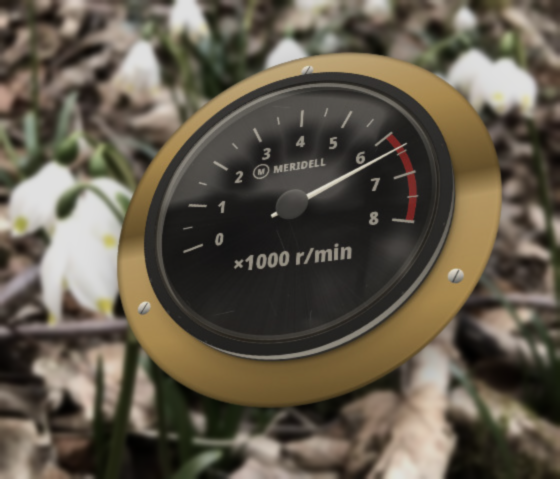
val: rpm 6500
